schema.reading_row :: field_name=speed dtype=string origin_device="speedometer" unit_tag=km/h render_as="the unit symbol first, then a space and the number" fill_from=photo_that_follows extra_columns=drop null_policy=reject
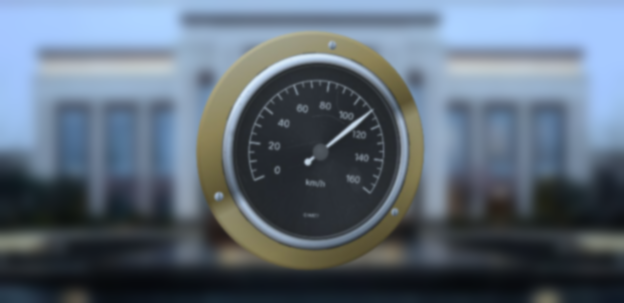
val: km/h 110
